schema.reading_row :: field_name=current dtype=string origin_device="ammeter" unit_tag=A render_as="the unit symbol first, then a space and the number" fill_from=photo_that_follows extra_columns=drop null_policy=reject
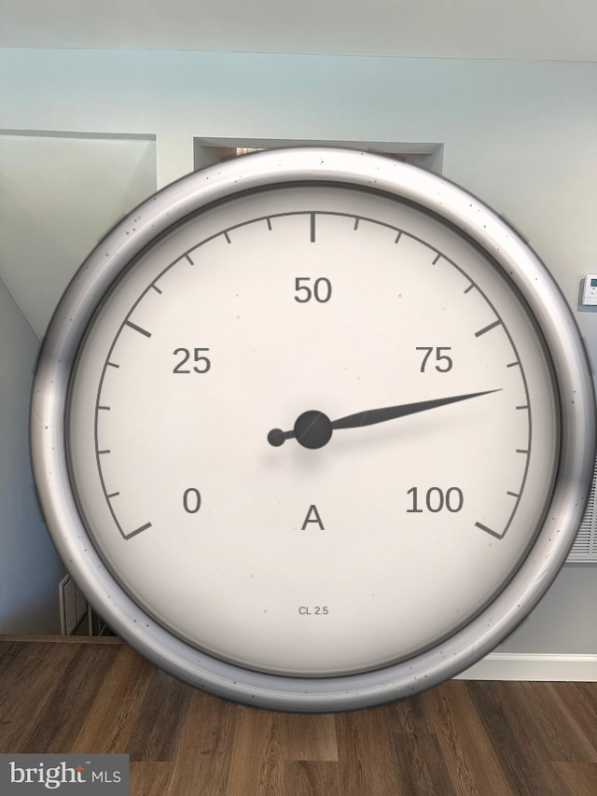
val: A 82.5
